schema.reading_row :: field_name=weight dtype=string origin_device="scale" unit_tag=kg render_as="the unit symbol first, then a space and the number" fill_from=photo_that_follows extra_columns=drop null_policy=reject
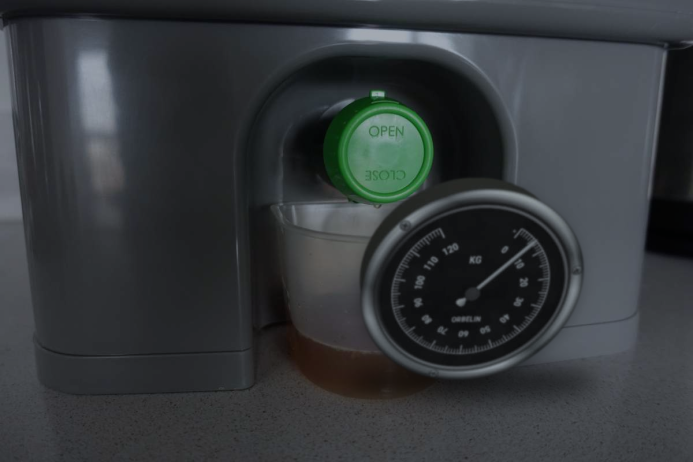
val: kg 5
